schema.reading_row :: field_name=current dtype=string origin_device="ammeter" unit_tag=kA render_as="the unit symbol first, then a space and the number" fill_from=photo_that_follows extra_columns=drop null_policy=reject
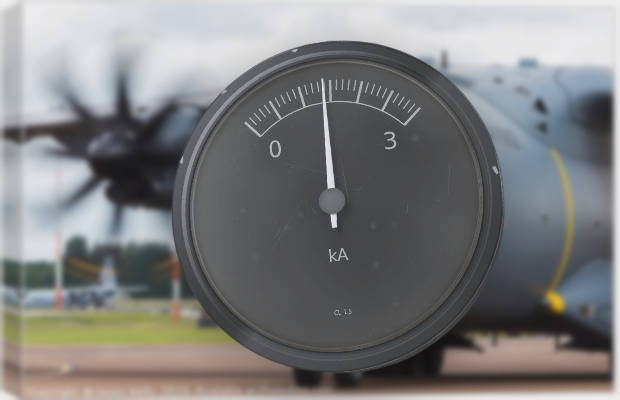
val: kA 1.4
